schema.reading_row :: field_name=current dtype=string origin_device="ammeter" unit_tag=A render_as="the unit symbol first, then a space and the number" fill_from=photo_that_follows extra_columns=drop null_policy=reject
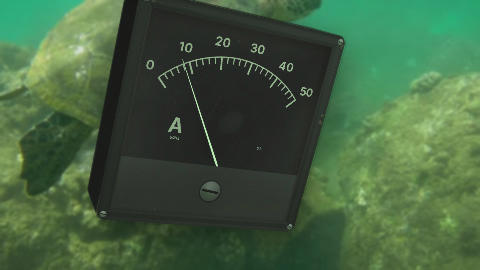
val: A 8
